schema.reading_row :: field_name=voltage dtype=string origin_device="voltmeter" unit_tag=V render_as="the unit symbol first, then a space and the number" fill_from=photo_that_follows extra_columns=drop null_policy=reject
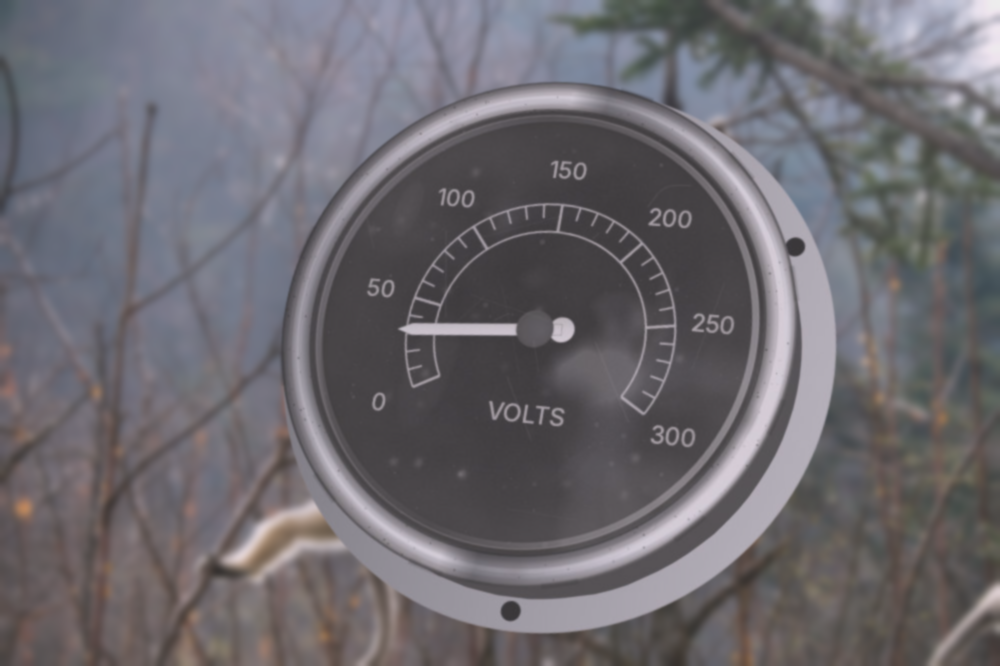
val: V 30
